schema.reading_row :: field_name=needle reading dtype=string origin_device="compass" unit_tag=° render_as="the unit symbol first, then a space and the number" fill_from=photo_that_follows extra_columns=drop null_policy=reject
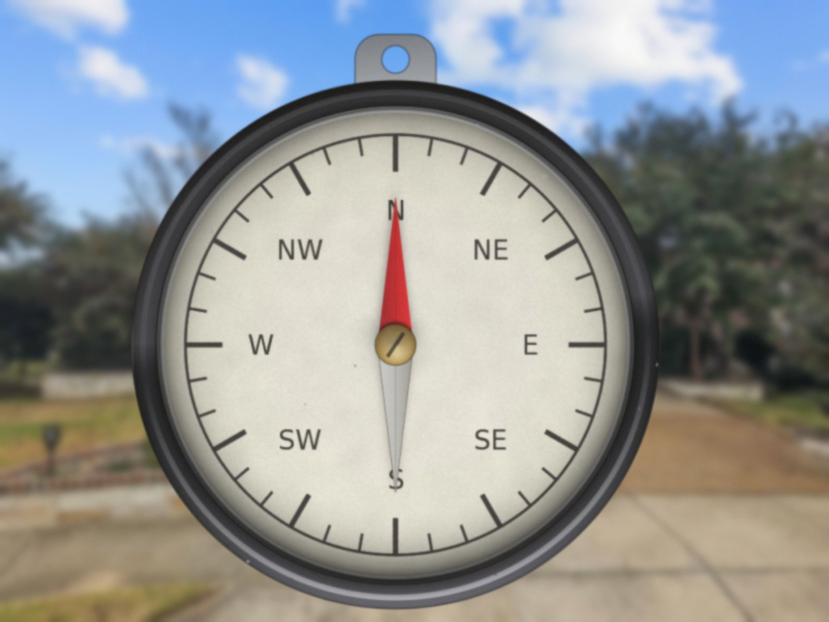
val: ° 0
